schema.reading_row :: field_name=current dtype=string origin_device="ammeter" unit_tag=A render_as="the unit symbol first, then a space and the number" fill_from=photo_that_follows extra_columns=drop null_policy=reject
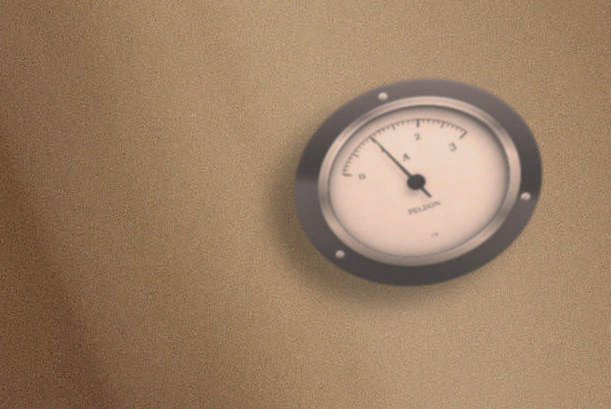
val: A 1
